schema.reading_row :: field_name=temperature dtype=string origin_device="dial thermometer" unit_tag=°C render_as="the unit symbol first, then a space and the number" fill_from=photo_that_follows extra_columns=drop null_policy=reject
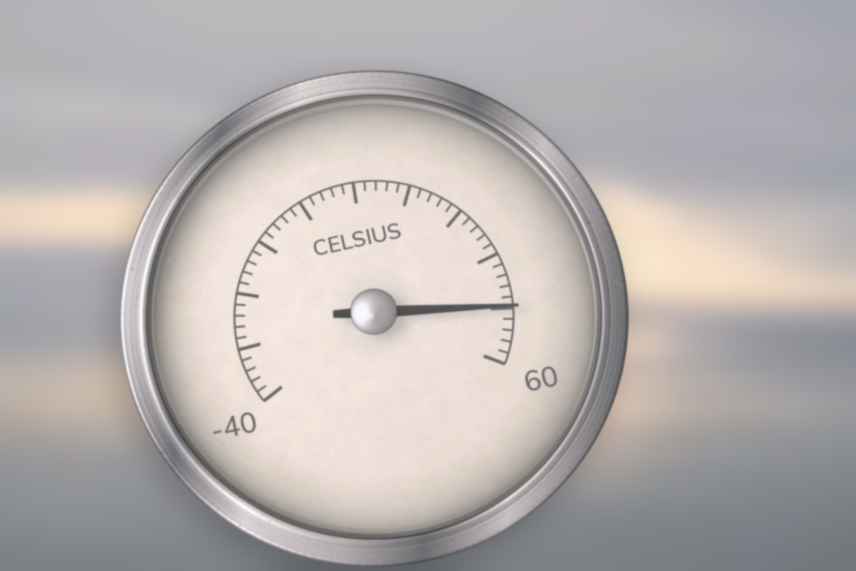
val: °C 50
